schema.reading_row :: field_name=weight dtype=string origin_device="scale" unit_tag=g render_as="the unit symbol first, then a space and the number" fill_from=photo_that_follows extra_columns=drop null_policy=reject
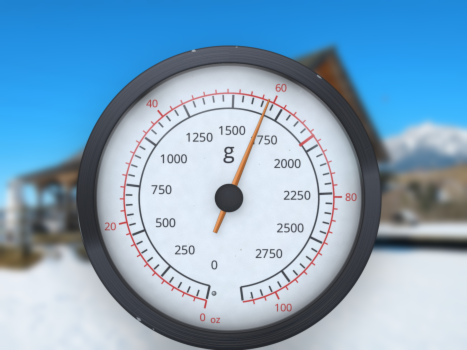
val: g 1675
